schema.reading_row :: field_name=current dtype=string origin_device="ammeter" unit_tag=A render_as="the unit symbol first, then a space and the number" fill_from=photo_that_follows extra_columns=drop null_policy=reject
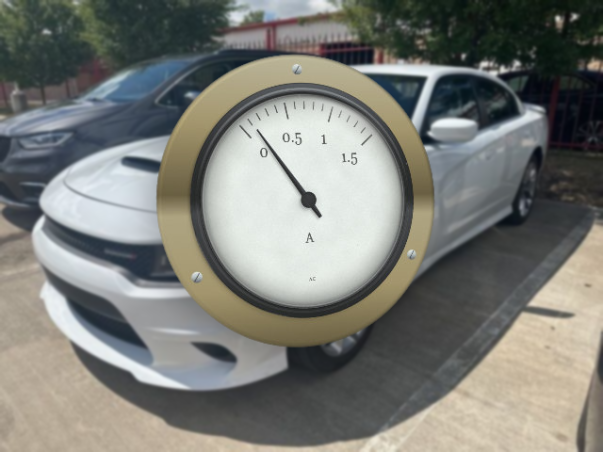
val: A 0.1
